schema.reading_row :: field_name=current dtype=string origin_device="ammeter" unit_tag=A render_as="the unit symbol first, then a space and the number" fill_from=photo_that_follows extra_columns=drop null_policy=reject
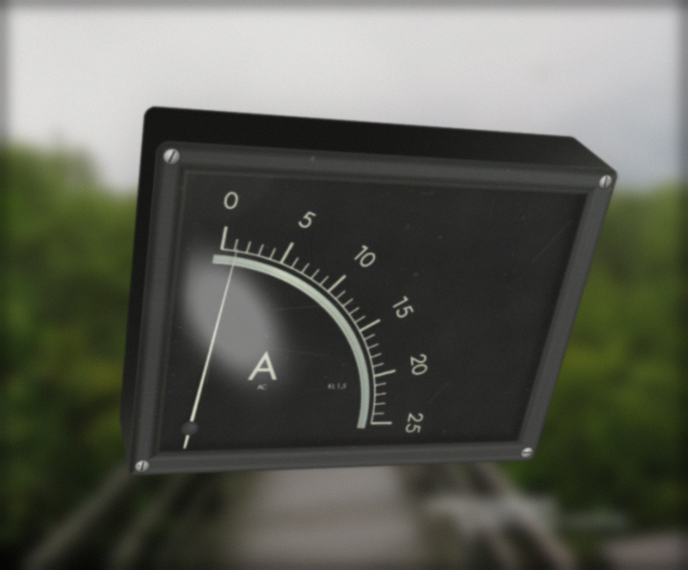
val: A 1
